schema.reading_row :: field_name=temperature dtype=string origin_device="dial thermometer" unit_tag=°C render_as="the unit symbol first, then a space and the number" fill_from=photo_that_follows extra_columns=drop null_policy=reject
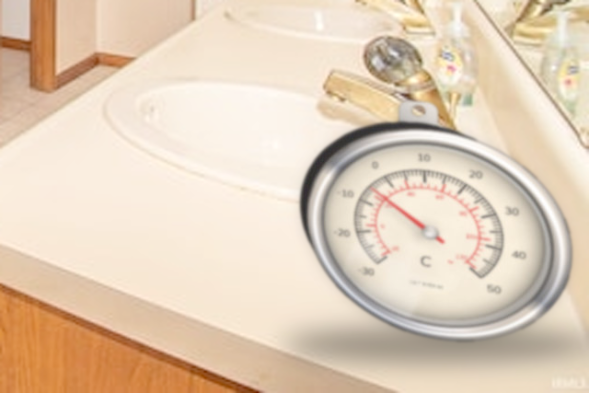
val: °C -5
